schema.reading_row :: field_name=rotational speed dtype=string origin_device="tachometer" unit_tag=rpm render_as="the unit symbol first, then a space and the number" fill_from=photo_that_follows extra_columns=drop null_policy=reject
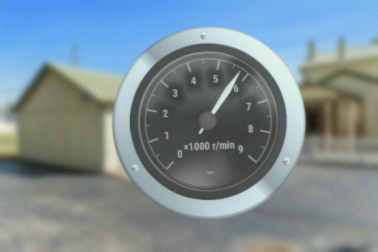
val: rpm 5750
